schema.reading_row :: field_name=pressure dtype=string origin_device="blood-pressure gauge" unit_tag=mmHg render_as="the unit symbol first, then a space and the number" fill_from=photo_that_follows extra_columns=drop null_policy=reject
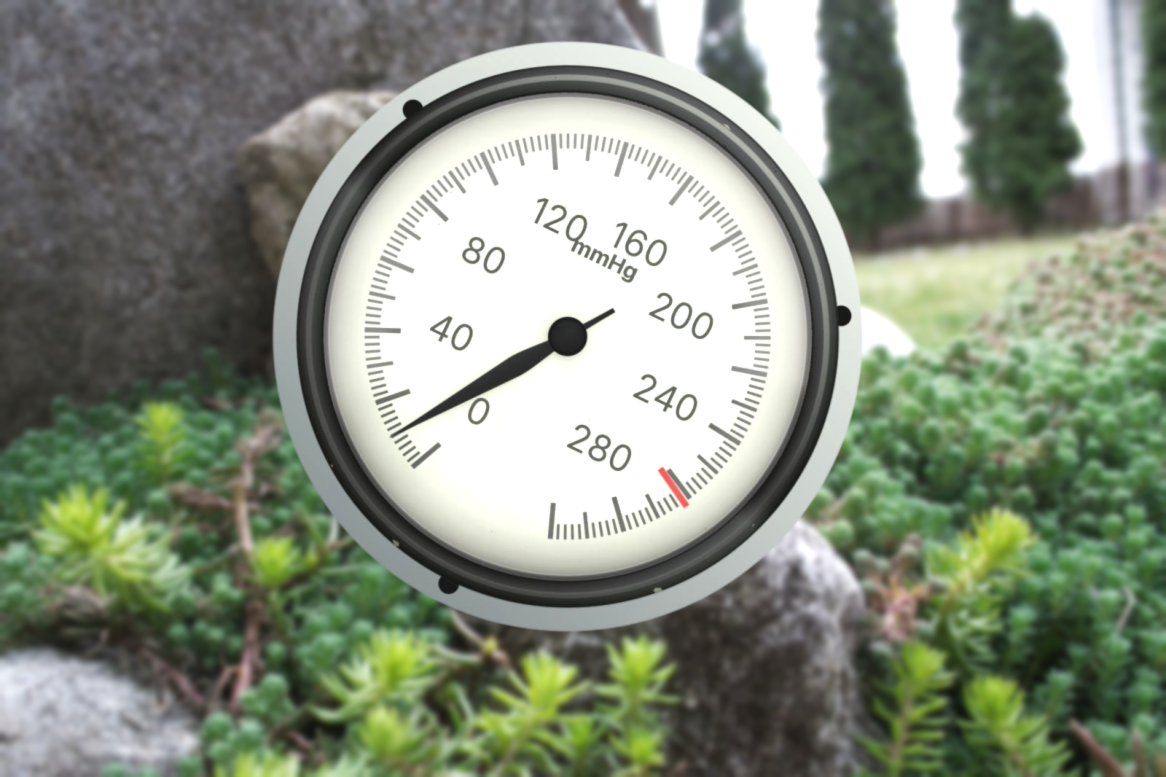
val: mmHg 10
